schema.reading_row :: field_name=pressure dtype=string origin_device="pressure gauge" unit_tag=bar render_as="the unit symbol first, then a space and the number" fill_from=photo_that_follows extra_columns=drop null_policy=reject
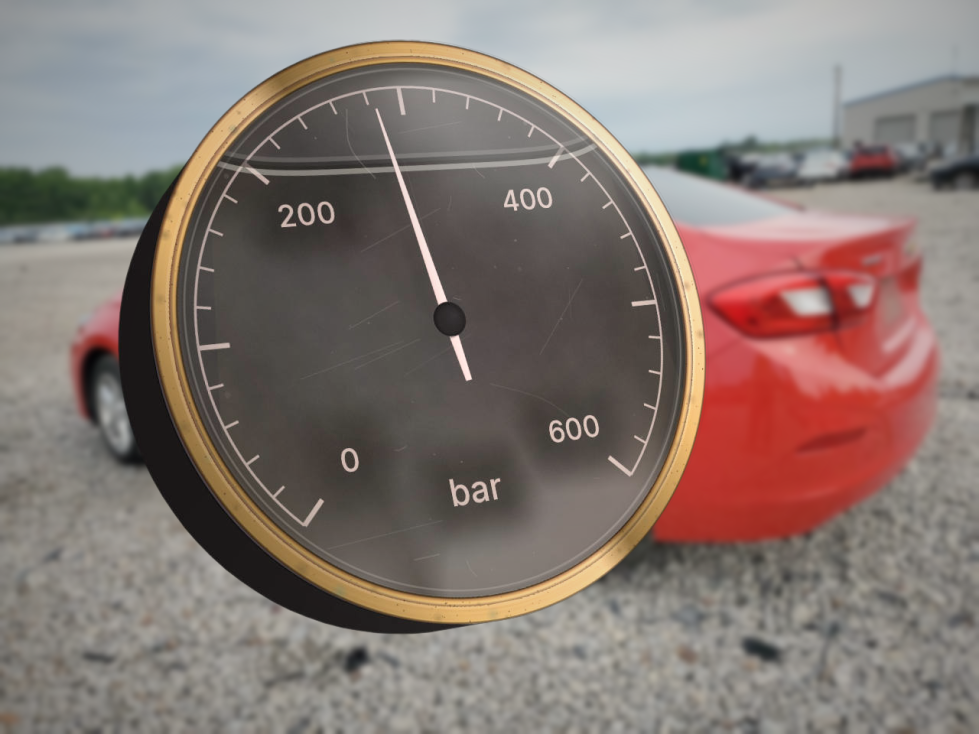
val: bar 280
